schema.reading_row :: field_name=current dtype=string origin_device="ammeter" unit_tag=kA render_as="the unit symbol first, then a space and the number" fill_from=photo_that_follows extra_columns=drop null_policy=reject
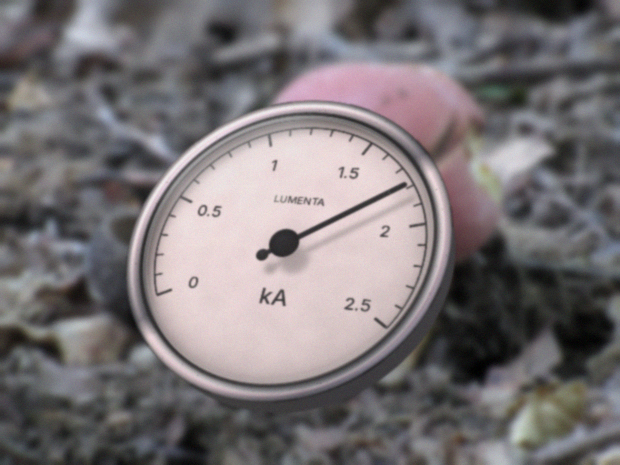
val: kA 1.8
